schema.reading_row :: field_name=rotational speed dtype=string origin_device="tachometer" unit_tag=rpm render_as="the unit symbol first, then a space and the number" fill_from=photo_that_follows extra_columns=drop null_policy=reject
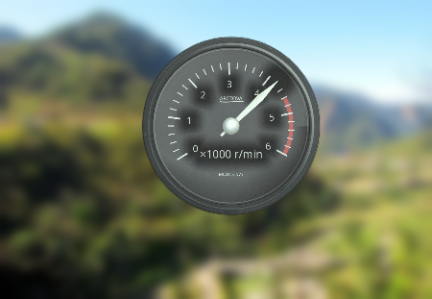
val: rpm 4200
